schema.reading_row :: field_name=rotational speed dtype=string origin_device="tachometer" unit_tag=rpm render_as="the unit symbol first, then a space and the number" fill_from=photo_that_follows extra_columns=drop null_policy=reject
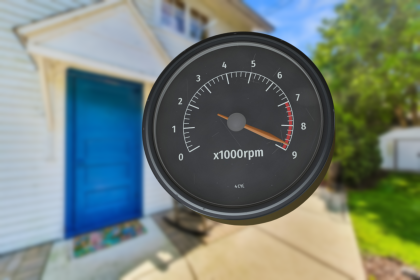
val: rpm 8800
